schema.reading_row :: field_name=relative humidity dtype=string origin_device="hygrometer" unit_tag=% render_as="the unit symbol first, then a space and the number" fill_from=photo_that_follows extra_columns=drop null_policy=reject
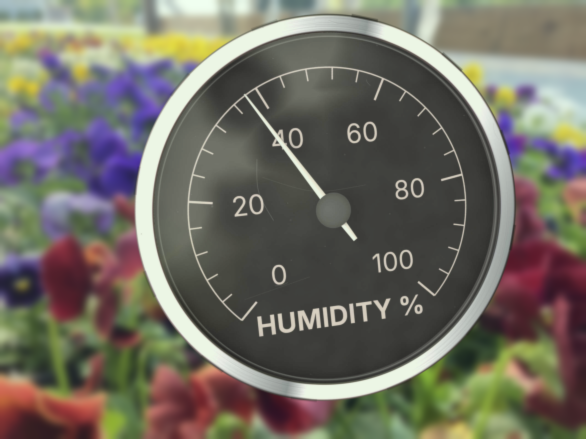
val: % 38
